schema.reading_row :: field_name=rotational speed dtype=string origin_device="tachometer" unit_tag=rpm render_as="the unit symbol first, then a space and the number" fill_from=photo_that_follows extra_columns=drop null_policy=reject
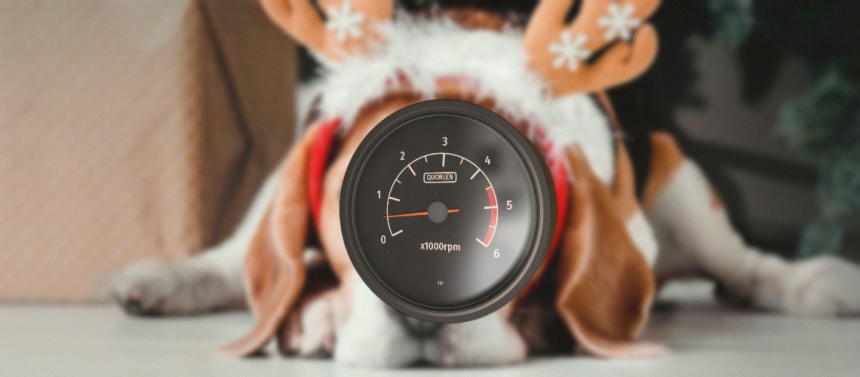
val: rpm 500
